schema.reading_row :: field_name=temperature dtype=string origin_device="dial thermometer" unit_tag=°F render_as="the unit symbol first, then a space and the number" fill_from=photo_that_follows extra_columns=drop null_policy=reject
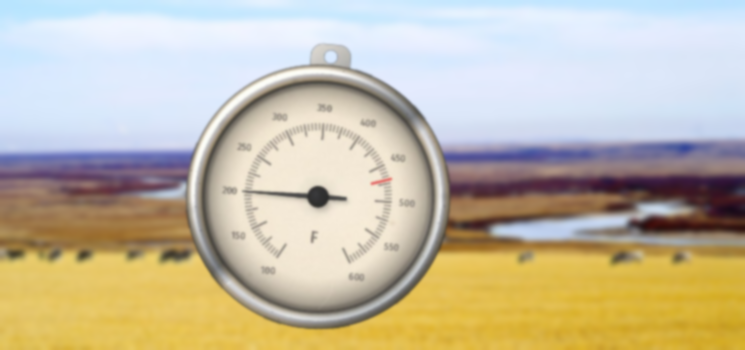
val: °F 200
